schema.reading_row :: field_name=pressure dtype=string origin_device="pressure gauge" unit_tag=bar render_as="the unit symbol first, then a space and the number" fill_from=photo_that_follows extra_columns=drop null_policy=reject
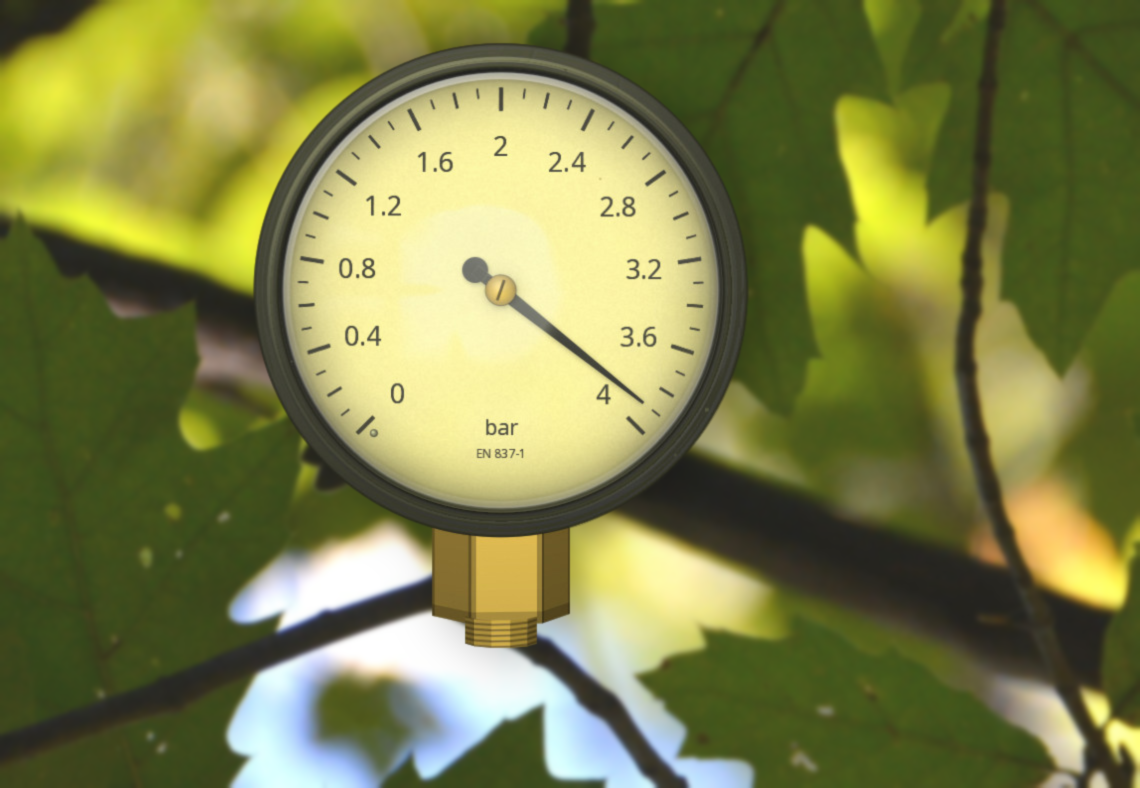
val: bar 3.9
